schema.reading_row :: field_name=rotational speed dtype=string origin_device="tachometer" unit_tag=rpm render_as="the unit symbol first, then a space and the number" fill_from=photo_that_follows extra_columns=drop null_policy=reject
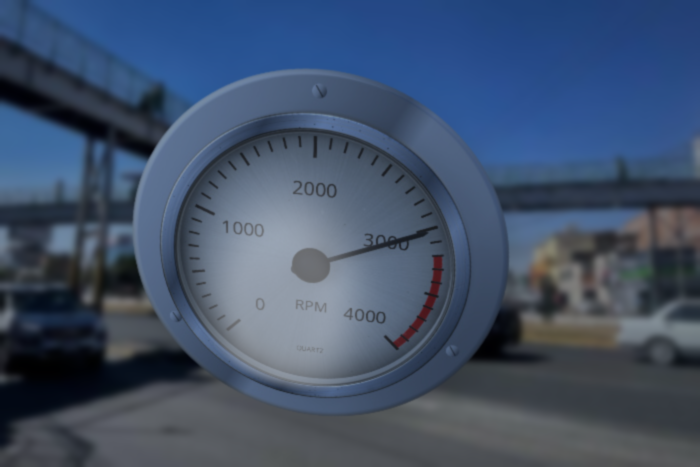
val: rpm 3000
